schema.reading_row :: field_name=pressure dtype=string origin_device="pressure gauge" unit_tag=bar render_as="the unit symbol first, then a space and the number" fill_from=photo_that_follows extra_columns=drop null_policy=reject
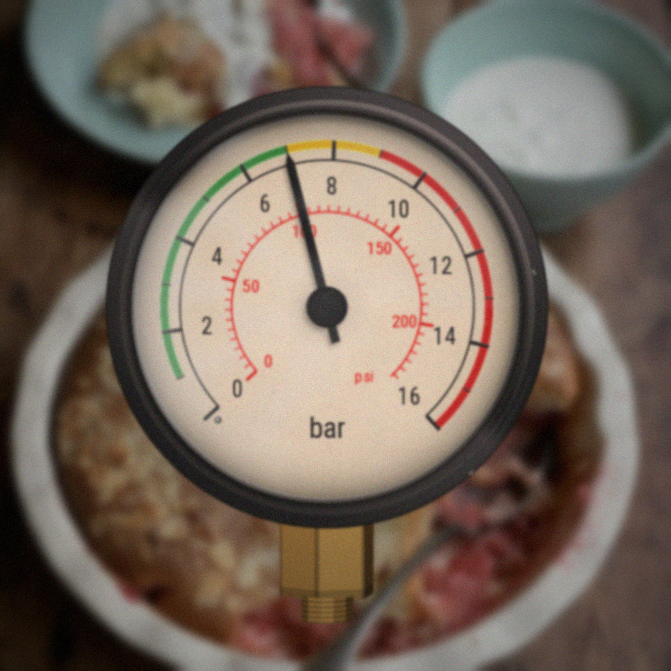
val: bar 7
